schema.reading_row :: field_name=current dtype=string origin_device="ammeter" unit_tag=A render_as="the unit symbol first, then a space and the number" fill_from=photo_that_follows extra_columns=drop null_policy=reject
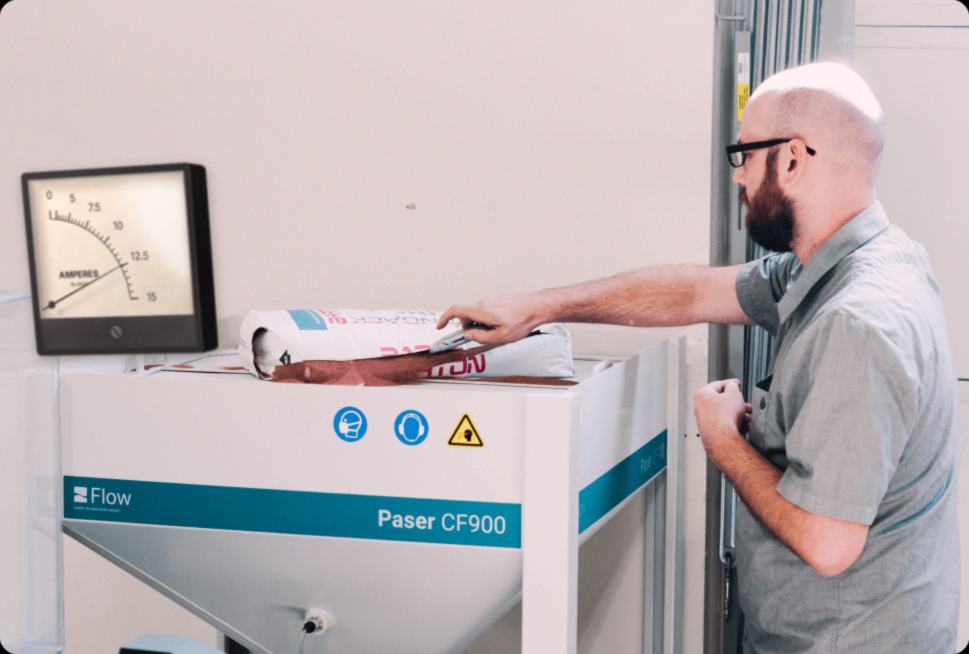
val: A 12.5
